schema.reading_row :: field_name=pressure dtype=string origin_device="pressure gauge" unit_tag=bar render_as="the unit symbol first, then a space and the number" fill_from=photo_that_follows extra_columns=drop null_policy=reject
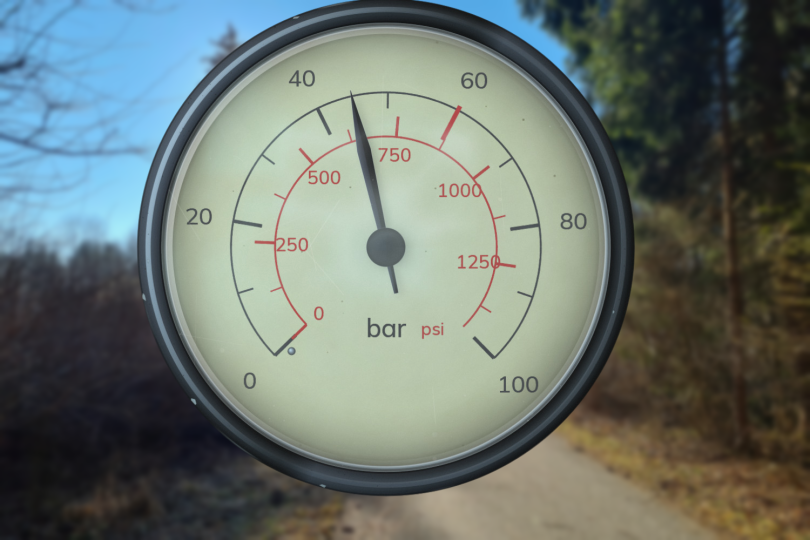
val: bar 45
